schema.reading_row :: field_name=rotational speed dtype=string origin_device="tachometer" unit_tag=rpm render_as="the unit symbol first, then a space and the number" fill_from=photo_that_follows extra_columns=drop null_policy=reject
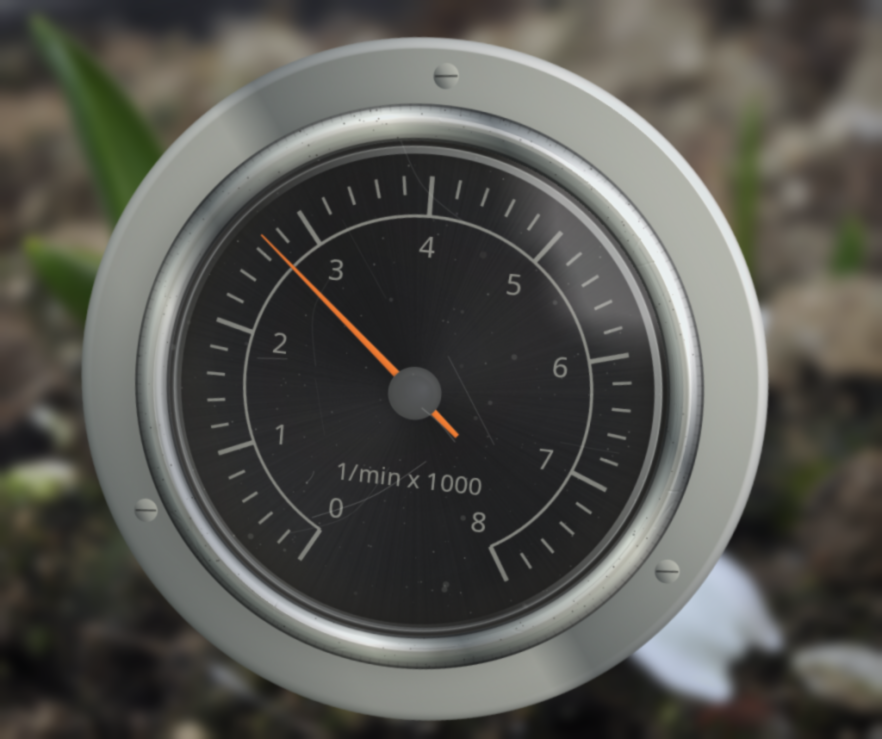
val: rpm 2700
